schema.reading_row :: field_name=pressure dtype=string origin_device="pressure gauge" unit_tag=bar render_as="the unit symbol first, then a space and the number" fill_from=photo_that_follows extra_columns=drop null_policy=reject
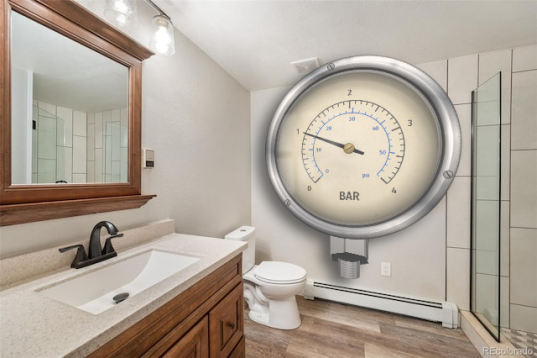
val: bar 1
